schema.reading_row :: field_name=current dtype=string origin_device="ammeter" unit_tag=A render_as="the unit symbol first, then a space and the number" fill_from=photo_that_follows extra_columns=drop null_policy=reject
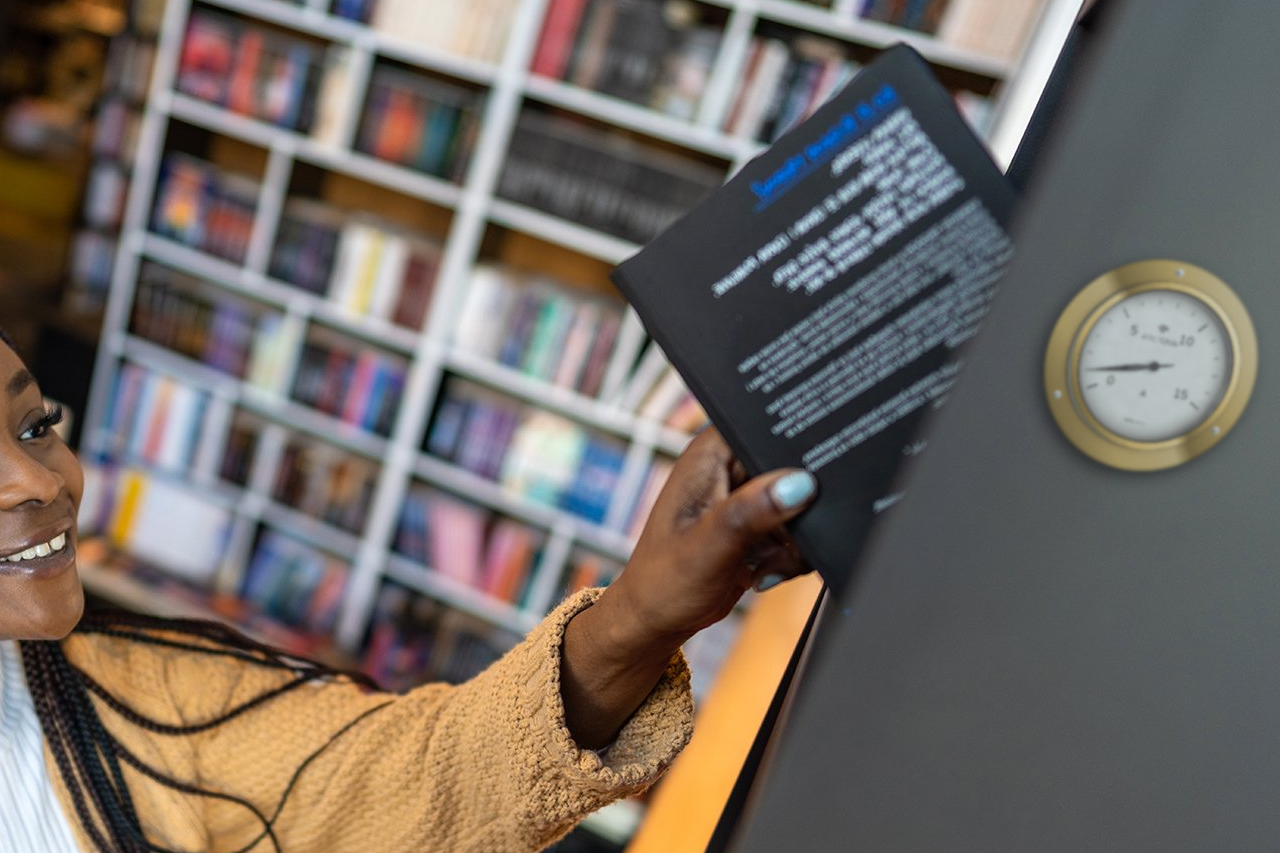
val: A 1
